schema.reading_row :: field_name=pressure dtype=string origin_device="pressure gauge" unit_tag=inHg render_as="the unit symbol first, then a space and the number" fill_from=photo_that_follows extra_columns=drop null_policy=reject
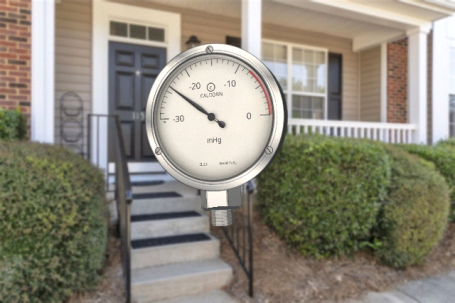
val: inHg -24
